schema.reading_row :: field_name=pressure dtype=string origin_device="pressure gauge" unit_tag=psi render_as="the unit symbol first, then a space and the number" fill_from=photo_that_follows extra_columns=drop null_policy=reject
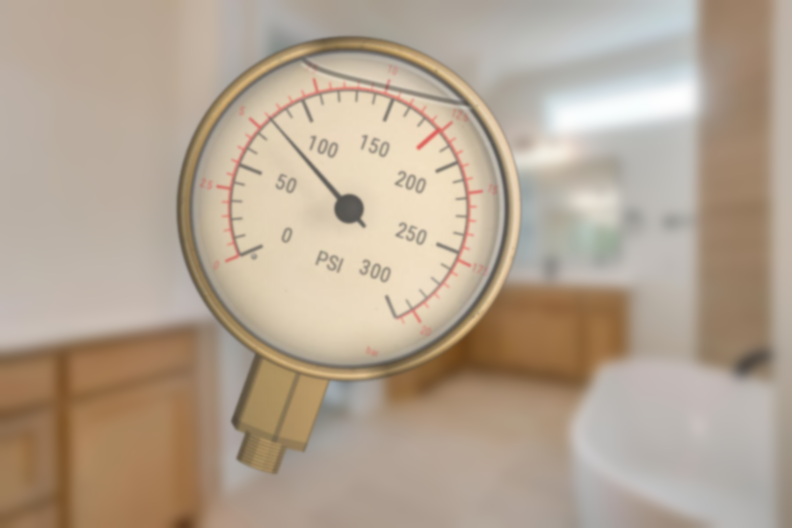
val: psi 80
